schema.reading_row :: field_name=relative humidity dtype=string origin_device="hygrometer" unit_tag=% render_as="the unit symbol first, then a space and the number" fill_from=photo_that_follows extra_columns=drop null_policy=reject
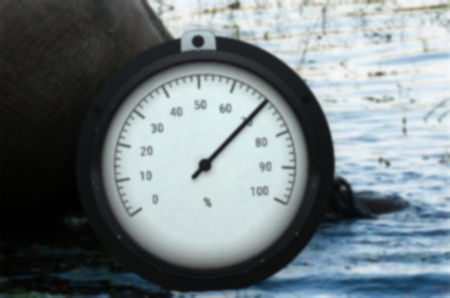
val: % 70
